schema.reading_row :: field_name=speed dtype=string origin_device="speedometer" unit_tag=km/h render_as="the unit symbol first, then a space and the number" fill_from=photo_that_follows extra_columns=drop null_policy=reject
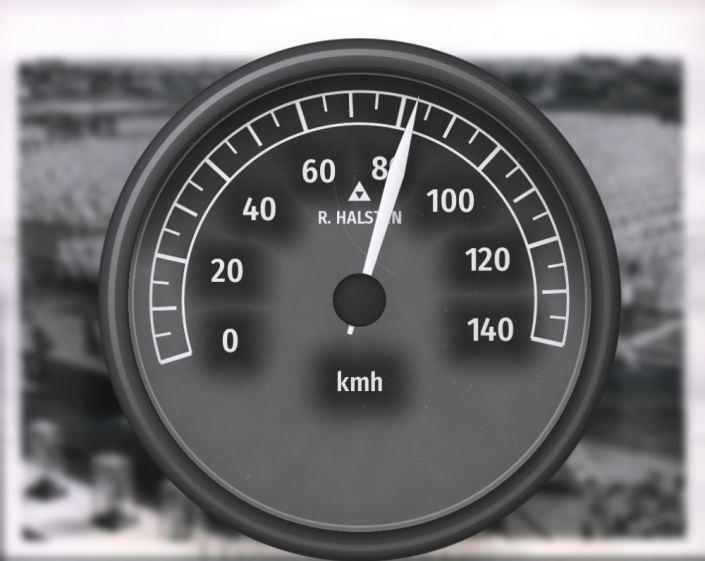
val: km/h 82.5
